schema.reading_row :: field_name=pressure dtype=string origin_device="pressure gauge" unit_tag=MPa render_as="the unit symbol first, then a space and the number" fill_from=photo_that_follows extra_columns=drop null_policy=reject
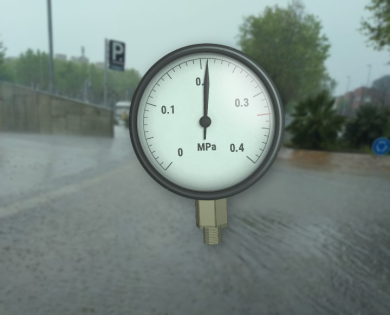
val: MPa 0.21
